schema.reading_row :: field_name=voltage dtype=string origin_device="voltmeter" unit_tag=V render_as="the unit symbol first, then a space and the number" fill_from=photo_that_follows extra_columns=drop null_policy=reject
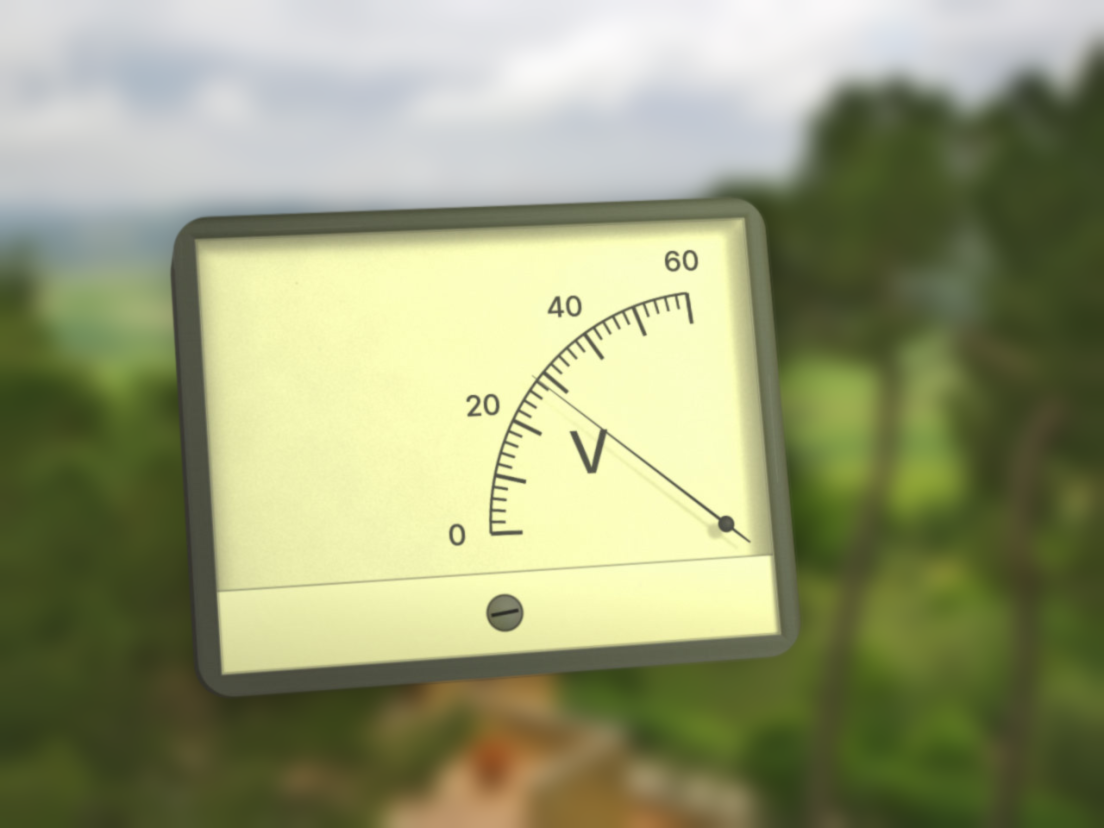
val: V 28
